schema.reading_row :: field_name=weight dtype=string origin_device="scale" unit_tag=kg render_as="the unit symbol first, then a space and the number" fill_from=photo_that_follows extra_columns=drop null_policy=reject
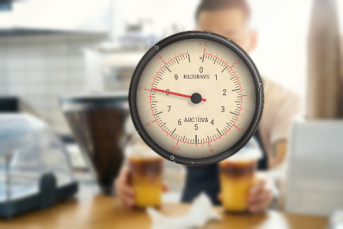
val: kg 8
